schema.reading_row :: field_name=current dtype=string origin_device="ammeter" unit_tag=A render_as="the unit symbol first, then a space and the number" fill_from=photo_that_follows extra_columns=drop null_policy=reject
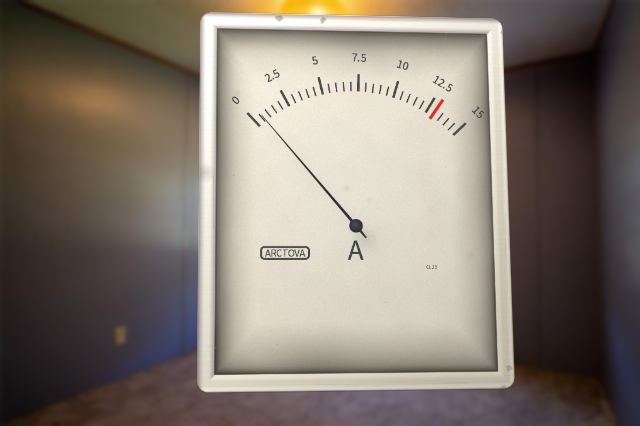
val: A 0.5
